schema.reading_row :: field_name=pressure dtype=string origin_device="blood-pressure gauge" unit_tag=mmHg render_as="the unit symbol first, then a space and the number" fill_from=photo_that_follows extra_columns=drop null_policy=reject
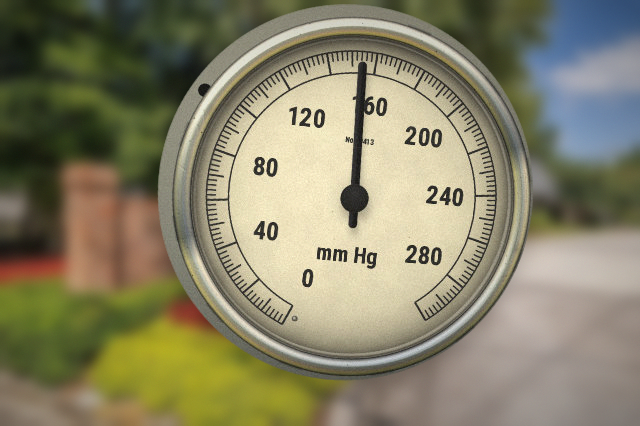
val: mmHg 154
